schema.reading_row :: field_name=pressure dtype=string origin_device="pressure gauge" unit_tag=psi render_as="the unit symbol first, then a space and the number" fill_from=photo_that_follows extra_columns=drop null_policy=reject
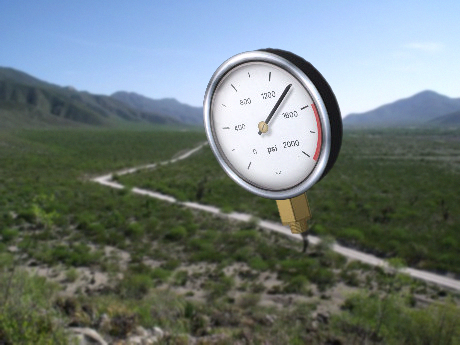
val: psi 1400
